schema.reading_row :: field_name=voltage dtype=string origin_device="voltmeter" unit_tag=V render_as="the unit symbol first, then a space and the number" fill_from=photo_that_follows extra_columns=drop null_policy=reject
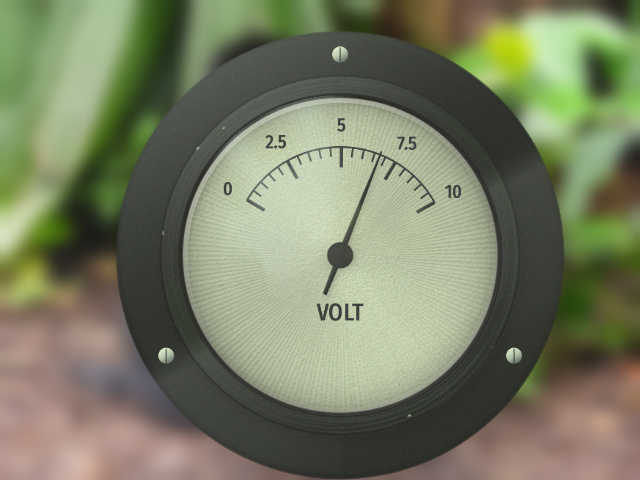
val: V 6.75
